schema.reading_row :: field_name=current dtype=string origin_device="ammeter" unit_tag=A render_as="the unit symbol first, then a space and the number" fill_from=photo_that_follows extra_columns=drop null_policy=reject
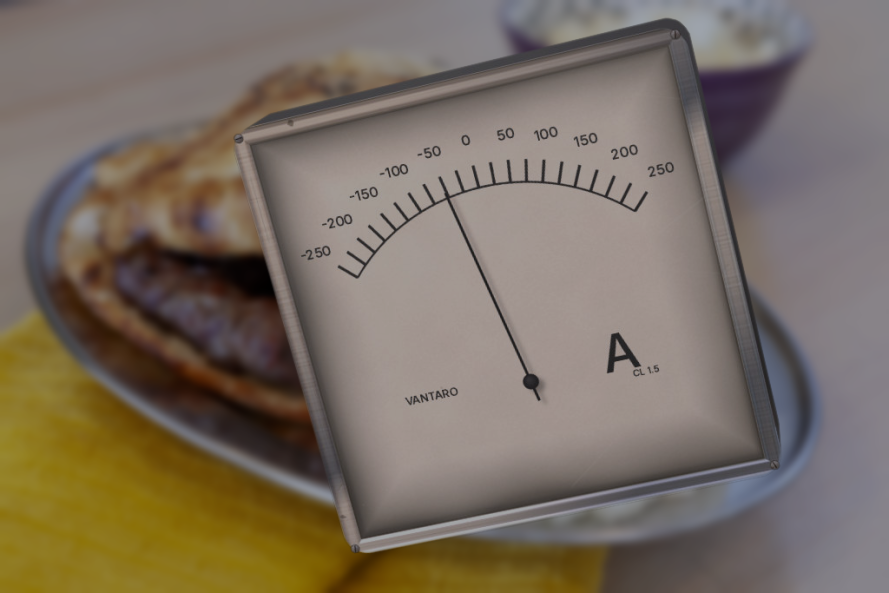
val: A -50
